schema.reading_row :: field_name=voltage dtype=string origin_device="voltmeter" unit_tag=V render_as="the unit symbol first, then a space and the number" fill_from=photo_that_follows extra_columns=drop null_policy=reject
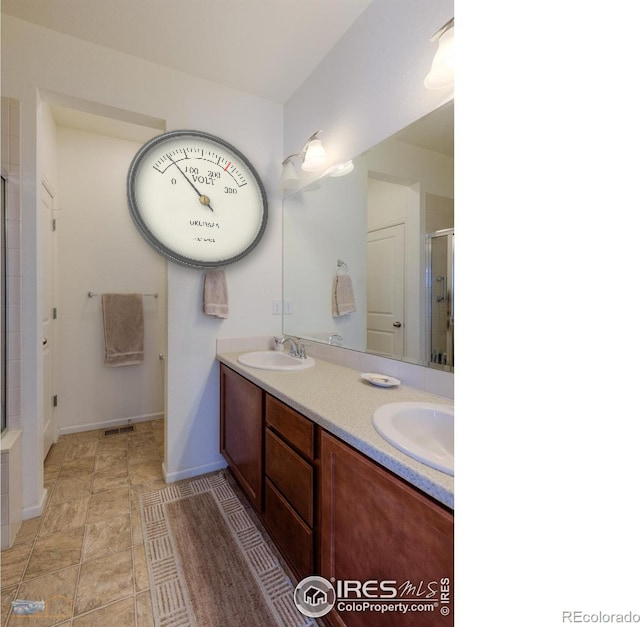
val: V 50
